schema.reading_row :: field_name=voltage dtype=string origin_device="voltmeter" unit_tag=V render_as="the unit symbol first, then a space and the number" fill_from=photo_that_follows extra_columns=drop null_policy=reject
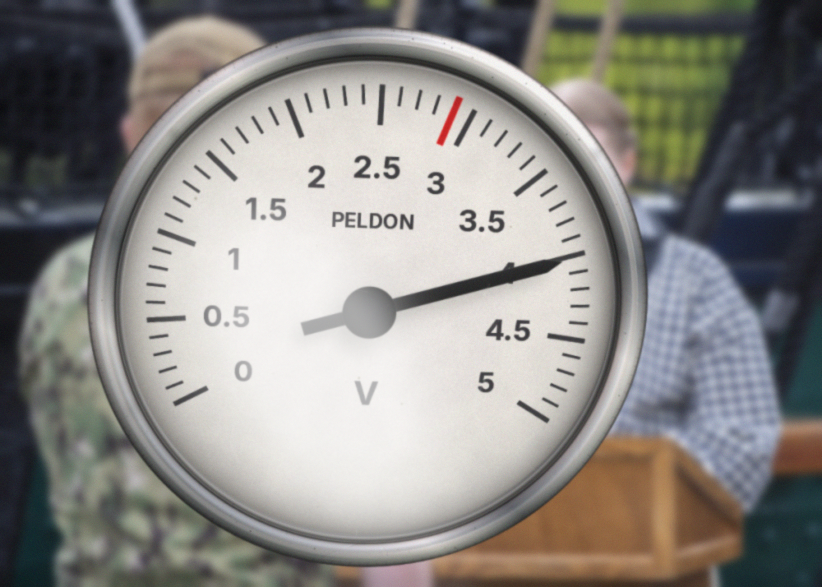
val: V 4
